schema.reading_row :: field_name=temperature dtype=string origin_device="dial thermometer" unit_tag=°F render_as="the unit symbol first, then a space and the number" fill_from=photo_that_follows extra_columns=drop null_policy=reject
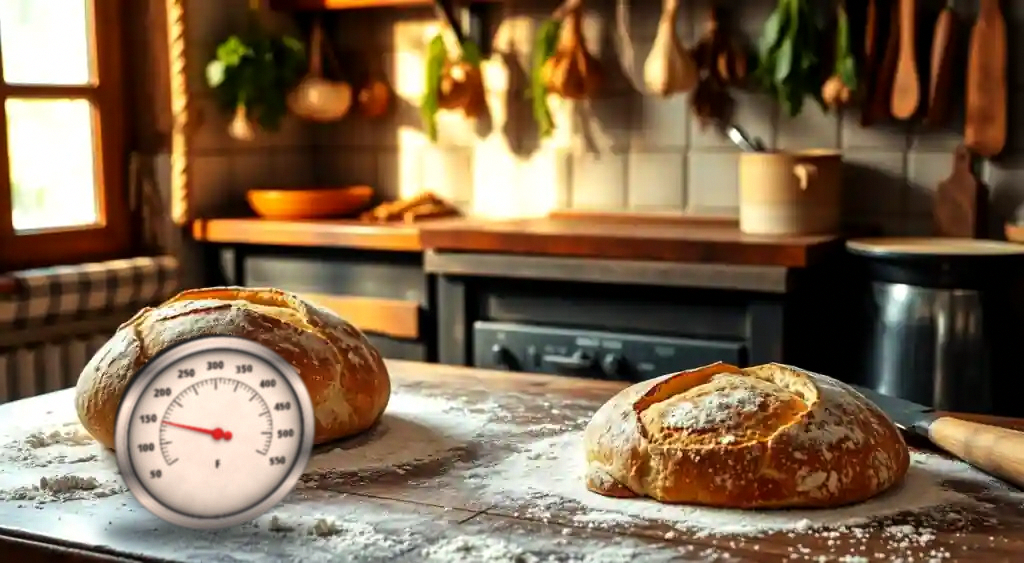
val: °F 150
